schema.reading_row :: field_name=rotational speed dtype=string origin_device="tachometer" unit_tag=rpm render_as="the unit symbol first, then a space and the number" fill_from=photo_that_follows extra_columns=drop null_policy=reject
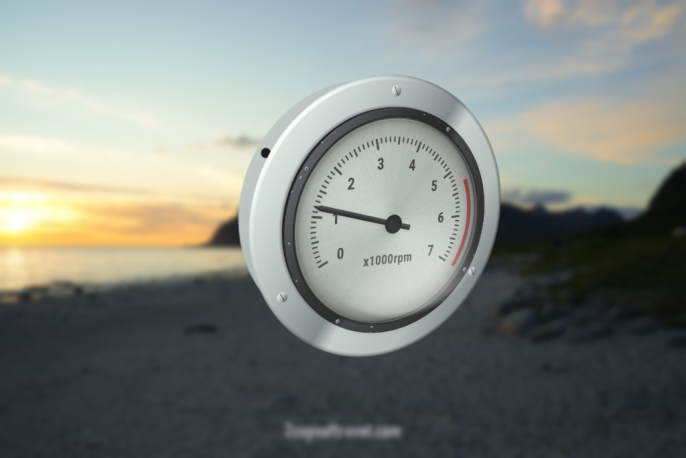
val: rpm 1200
